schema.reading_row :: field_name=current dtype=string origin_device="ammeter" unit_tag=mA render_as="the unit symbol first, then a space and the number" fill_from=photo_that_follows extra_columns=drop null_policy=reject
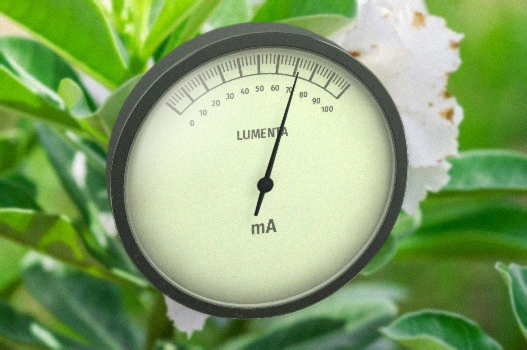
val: mA 70
